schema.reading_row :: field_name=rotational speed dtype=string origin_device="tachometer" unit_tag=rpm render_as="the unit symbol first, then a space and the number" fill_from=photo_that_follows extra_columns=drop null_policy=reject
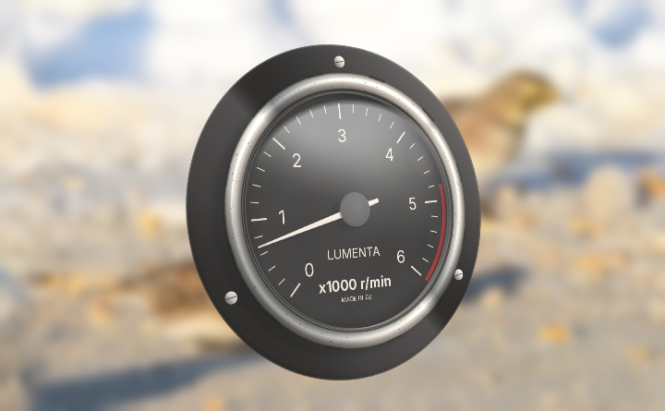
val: rpm 700
